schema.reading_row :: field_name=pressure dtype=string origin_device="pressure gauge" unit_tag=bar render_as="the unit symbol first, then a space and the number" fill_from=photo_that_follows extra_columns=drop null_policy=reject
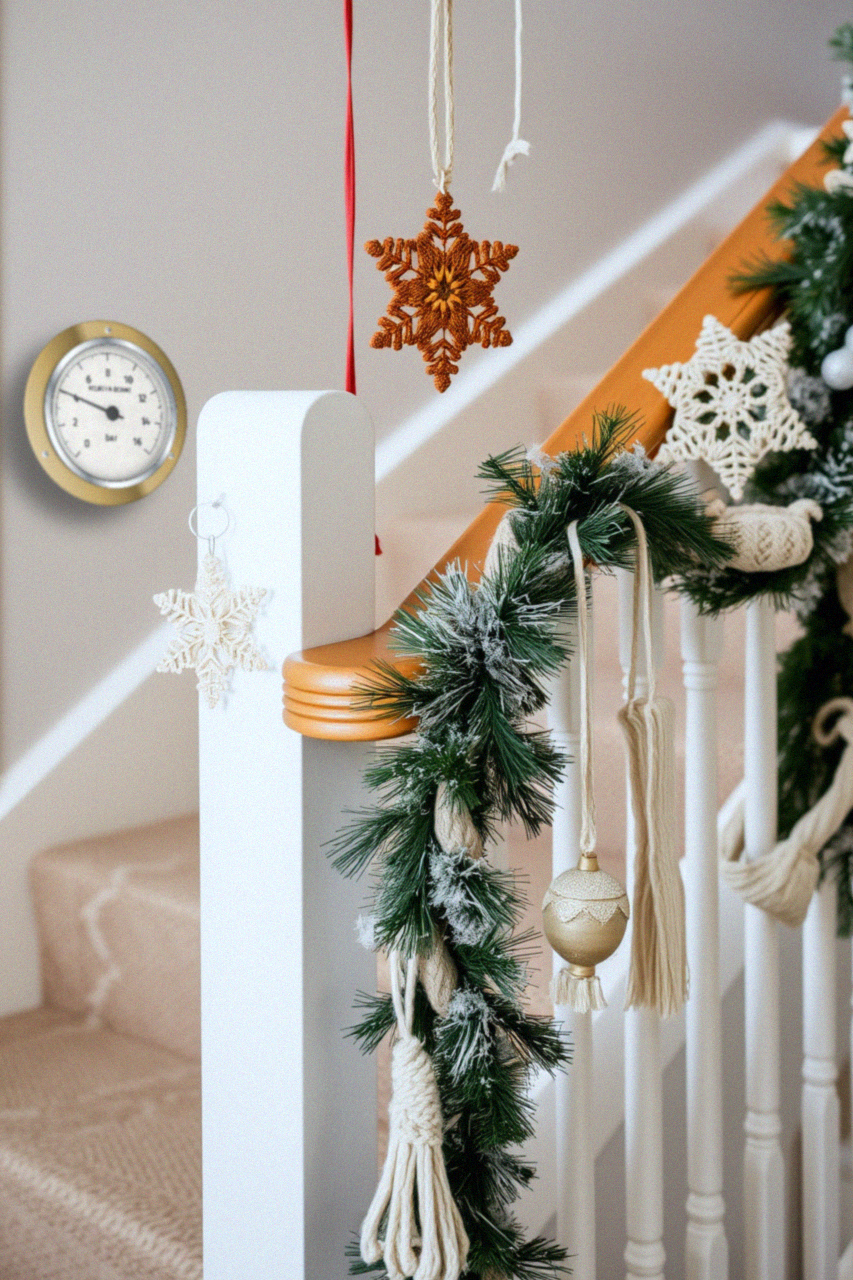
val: bar 4
